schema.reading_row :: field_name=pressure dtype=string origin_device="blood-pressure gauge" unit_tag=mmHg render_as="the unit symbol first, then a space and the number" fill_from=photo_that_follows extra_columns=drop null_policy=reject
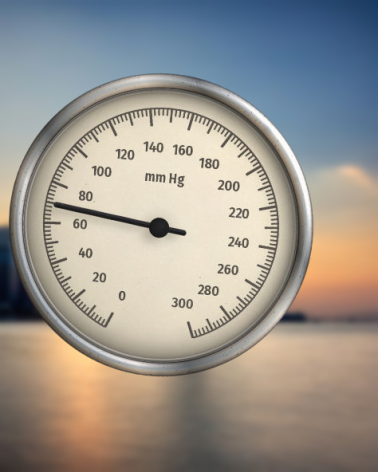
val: mmHg 70
